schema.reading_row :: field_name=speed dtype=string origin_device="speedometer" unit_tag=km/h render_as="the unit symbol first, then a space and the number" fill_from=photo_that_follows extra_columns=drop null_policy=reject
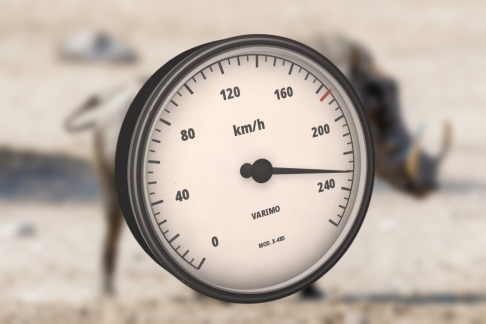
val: km/h 230
